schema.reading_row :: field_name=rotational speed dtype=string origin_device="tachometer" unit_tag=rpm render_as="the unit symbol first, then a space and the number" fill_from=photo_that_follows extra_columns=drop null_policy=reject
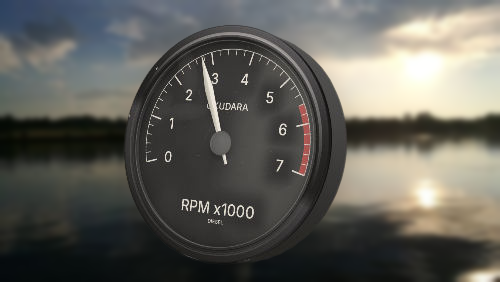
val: rpm 2800
